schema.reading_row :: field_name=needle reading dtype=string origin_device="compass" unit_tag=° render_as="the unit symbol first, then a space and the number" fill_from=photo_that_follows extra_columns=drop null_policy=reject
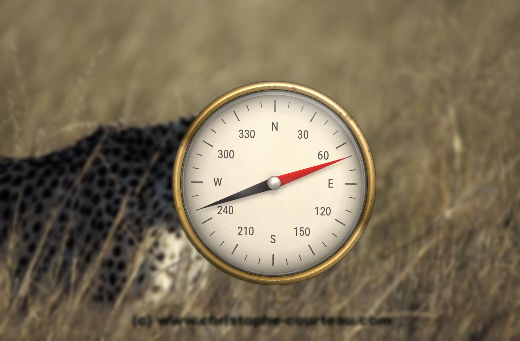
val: ° 70
